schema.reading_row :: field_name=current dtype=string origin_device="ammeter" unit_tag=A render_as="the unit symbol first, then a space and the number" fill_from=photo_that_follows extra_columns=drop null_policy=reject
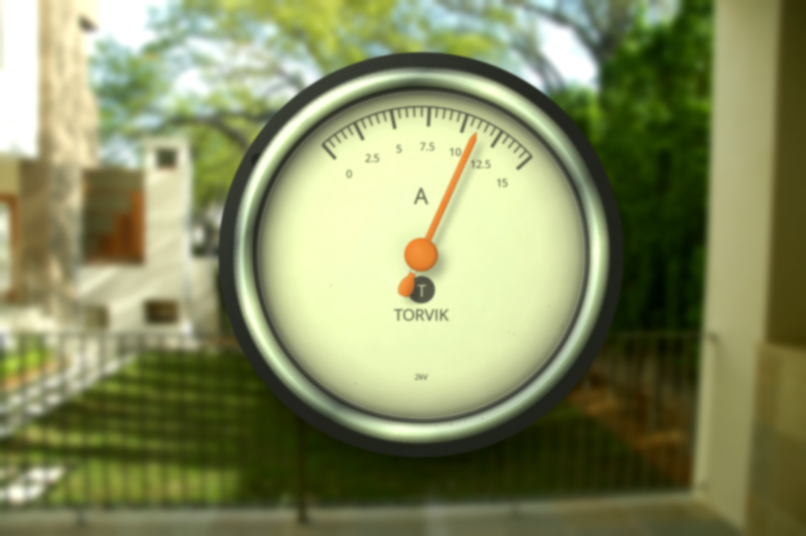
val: A 11
